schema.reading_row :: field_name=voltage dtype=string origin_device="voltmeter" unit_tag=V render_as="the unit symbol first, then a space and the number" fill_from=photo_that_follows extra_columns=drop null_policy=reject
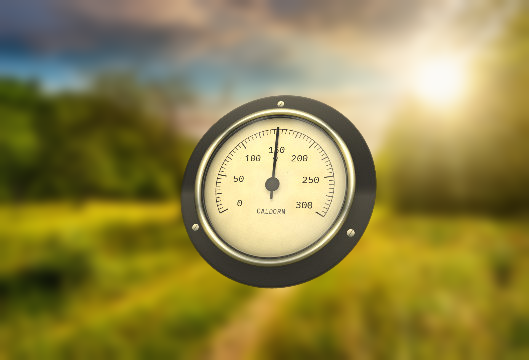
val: V 150
